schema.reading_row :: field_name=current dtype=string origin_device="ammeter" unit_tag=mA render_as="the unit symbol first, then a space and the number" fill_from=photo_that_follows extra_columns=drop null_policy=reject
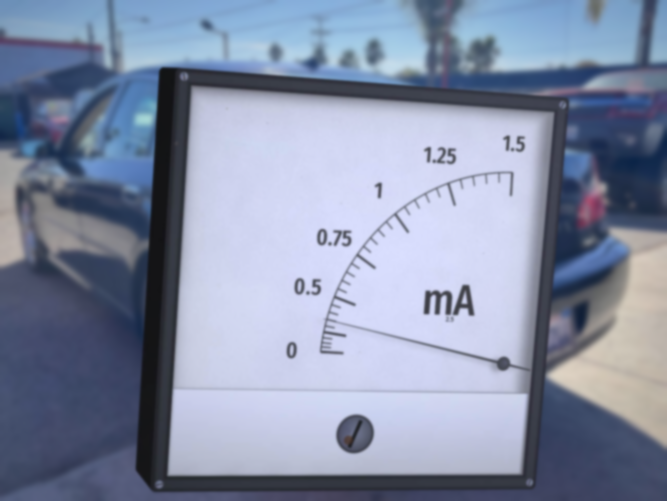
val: mA 0.35
